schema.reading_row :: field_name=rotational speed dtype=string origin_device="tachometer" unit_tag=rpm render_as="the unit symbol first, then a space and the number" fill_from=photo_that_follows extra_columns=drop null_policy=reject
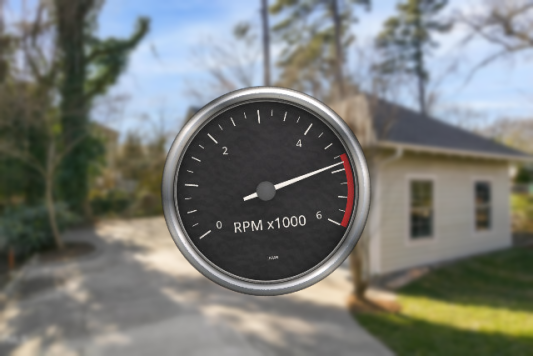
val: rpm 4875
